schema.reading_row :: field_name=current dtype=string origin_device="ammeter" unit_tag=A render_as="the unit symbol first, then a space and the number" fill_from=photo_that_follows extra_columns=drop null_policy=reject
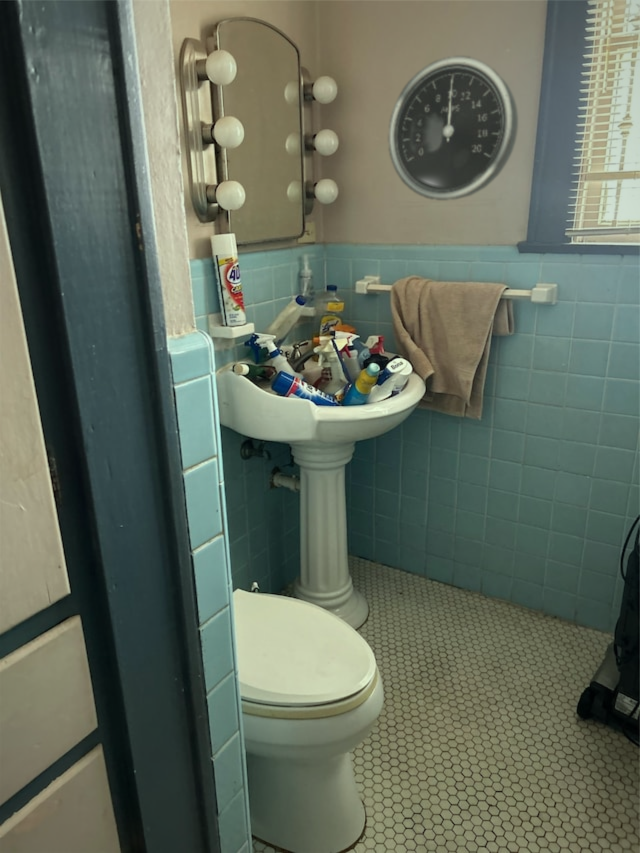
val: A 10
